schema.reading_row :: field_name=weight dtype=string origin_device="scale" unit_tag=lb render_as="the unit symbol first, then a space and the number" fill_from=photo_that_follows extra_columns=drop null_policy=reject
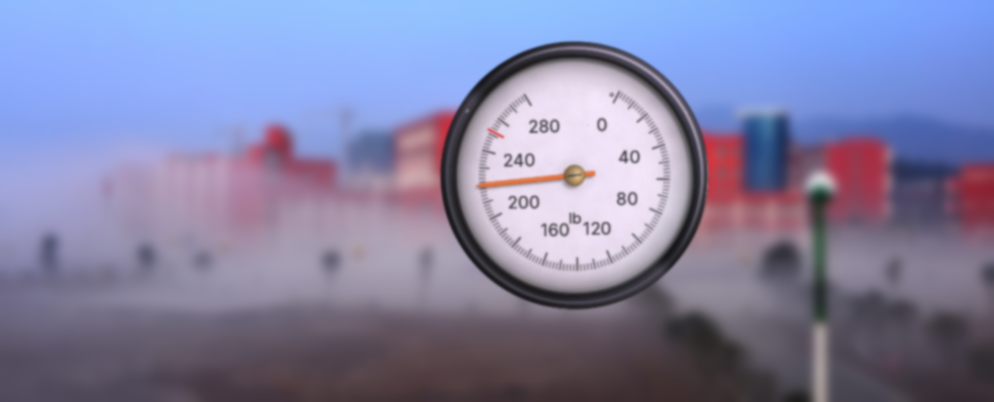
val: lb 220
